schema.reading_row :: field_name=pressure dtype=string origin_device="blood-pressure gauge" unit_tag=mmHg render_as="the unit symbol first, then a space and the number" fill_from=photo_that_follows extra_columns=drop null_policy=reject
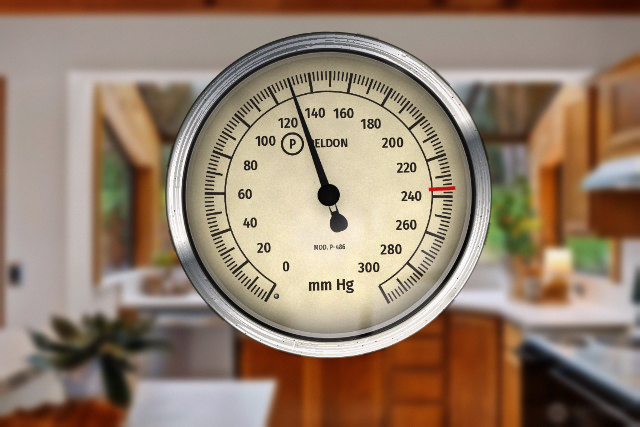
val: mmHg 130
